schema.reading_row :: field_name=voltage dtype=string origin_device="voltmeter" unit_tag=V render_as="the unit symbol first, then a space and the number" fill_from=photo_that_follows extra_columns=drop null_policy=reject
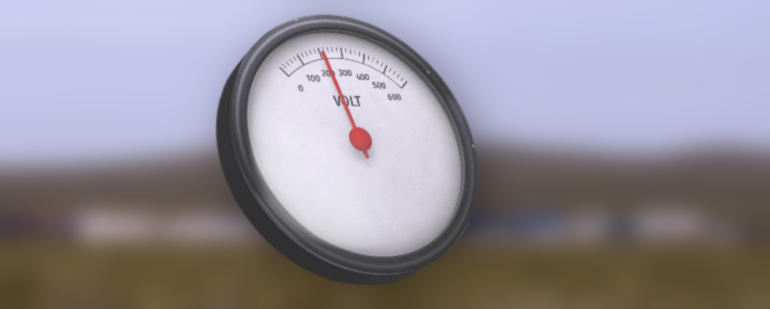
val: V 200
